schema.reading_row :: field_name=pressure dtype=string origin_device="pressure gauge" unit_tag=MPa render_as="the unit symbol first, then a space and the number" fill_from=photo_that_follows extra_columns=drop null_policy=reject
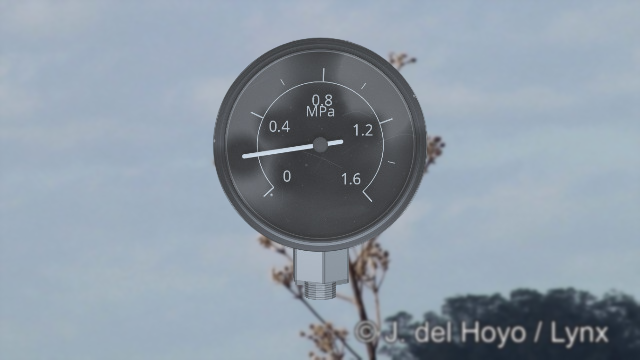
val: MPa 0.2
